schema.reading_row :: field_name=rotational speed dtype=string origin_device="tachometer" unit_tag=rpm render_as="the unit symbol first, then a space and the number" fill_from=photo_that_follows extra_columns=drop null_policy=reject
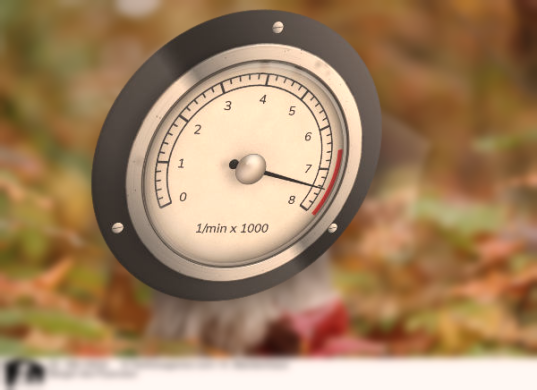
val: rpm 7400
